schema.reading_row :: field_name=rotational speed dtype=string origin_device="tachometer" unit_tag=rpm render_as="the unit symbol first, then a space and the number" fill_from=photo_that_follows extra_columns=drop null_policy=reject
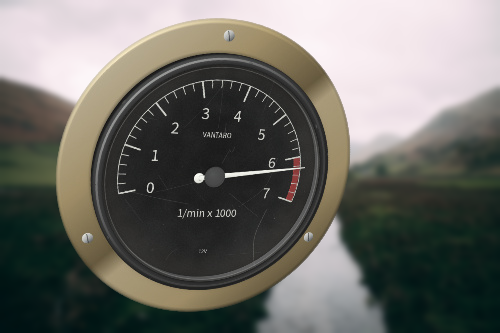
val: rpm 6200
